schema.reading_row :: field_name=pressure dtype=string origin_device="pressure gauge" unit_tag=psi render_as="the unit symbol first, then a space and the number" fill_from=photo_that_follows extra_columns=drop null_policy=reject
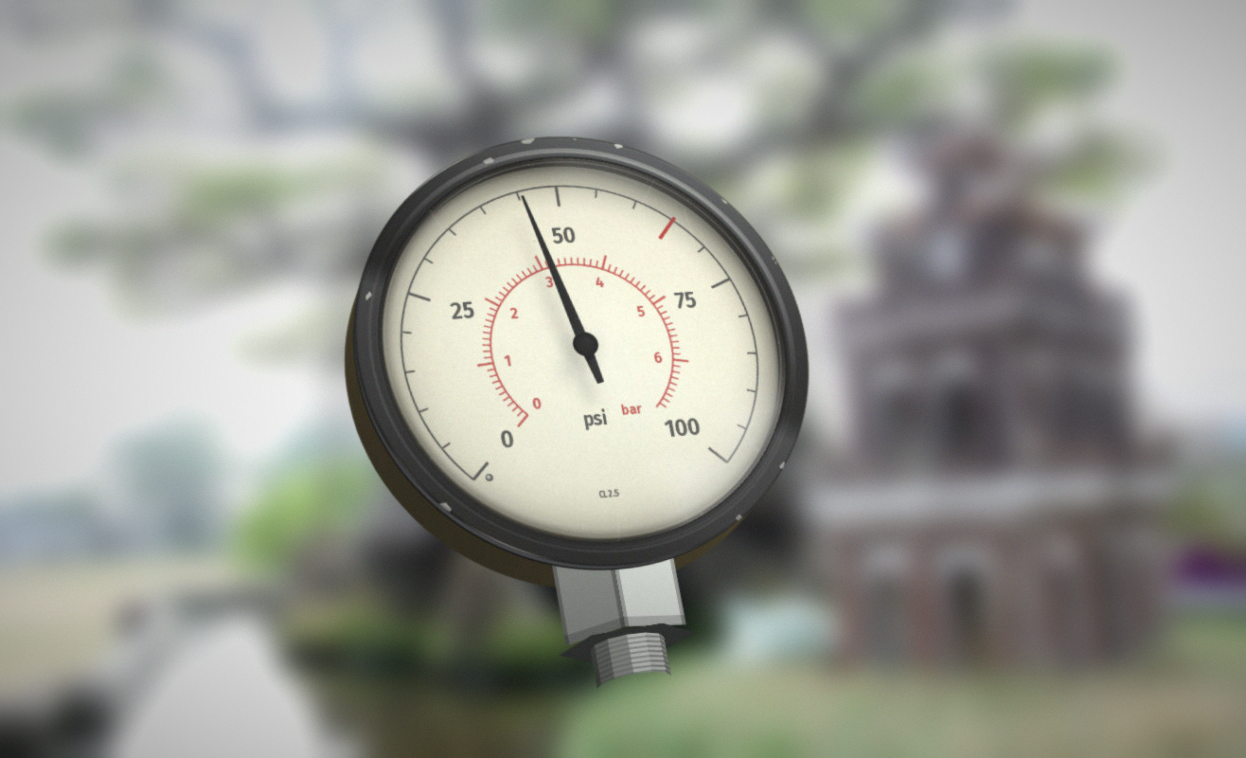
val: psi 45
